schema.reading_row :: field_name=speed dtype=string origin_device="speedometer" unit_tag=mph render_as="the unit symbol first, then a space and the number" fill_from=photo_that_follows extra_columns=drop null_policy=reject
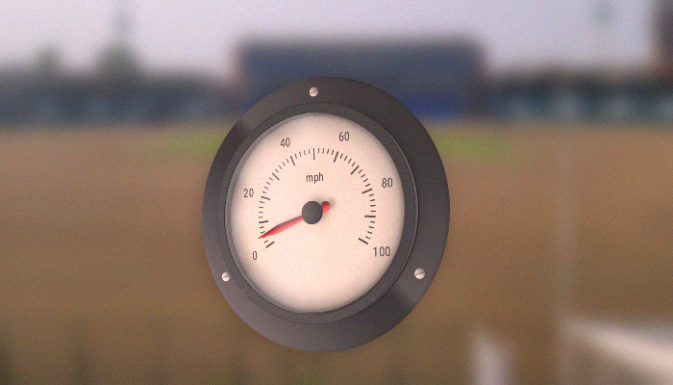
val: mph 4
